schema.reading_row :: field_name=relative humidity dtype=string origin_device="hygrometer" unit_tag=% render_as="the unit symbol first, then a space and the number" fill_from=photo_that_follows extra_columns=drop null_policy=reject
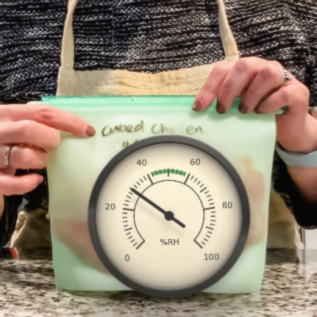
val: % 30
